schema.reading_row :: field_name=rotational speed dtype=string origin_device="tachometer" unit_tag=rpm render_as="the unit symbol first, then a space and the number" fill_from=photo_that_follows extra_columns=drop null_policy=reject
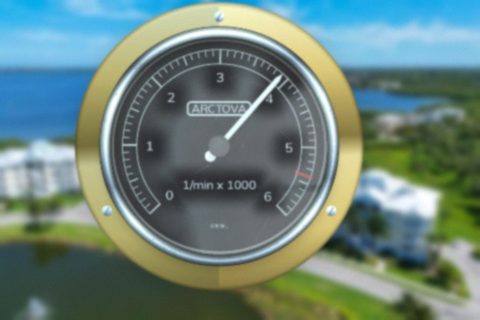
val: rpm 3900
